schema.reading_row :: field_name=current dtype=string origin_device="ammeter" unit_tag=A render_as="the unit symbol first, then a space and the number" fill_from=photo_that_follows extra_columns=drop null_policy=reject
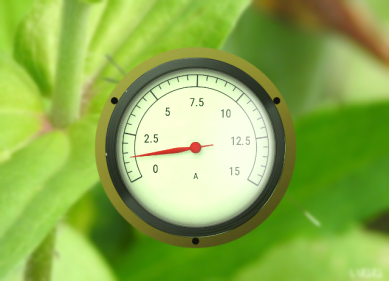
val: A 1.25
